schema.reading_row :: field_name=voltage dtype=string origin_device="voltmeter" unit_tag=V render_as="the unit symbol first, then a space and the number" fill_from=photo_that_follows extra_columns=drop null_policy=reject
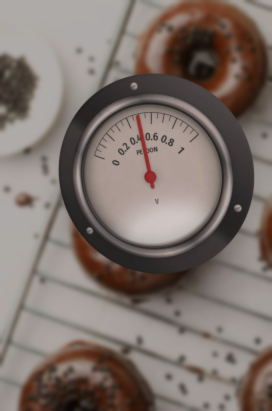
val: V 0.5
